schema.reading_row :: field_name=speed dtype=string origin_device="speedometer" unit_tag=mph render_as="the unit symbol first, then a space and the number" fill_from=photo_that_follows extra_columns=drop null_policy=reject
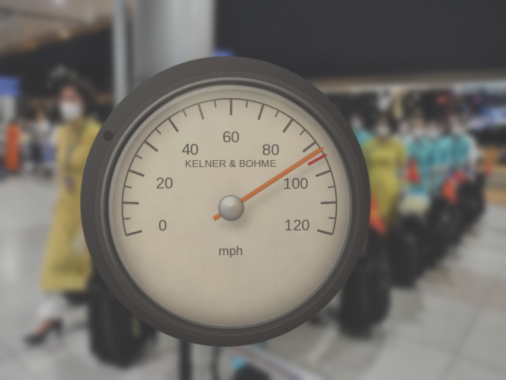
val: mph 92.5
